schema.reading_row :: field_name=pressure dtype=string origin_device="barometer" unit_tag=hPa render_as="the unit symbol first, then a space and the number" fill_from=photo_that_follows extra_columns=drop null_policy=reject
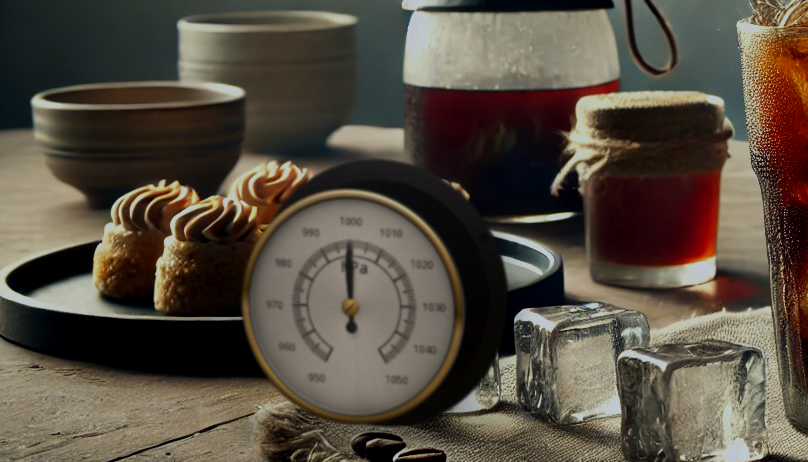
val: hPa 1000
